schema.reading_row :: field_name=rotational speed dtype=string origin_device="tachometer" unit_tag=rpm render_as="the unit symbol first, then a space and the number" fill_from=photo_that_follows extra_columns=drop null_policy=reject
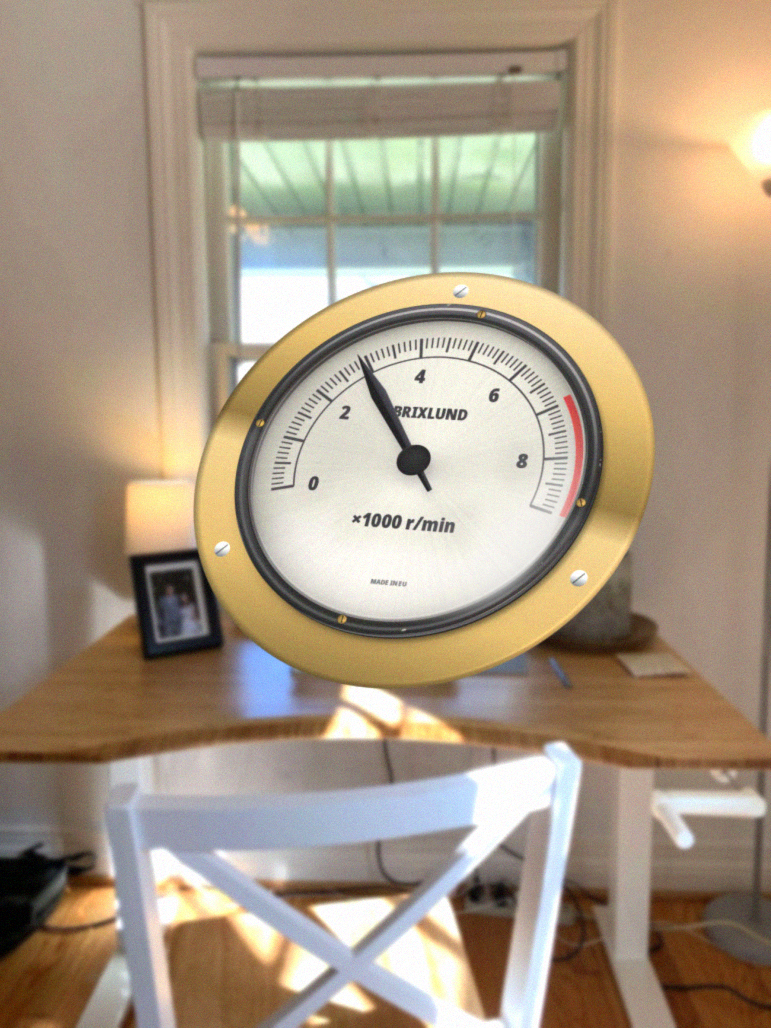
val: rpm 2900
